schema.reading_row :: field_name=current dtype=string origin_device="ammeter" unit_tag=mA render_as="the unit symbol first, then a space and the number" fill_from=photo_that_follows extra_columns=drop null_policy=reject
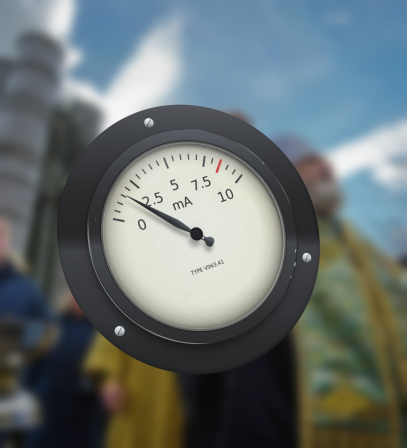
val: mA 1.5
